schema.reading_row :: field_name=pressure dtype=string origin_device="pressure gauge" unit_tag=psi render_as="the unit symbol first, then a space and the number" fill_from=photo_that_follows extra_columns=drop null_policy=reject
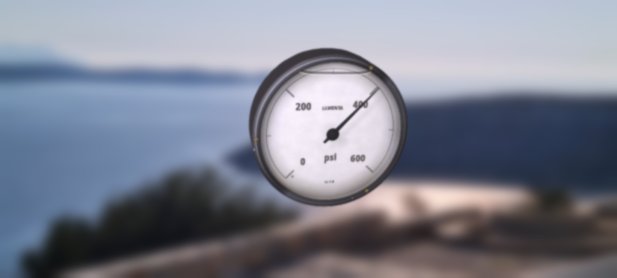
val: psi 400
